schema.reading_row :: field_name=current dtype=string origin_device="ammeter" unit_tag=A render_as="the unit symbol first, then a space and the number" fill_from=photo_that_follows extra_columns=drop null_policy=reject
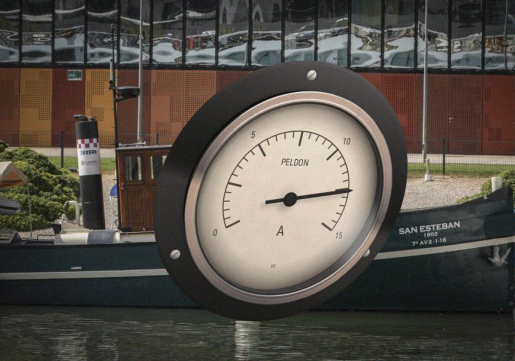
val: A 12.5
